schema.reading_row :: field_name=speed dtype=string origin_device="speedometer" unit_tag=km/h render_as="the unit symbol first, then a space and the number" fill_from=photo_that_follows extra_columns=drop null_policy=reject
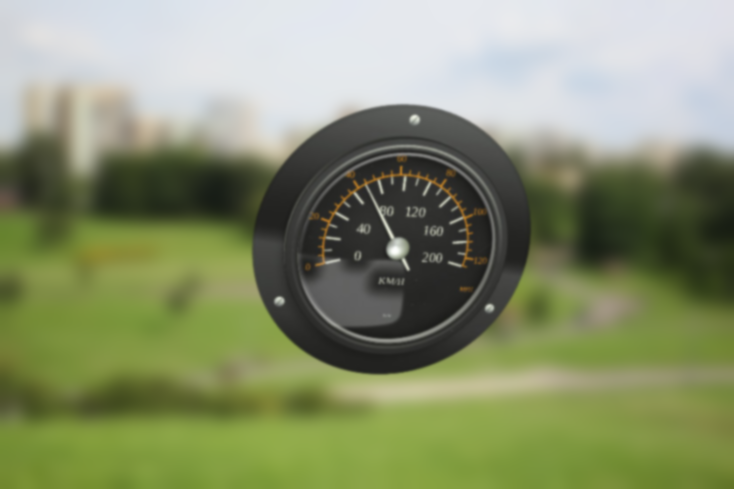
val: km/h 70
